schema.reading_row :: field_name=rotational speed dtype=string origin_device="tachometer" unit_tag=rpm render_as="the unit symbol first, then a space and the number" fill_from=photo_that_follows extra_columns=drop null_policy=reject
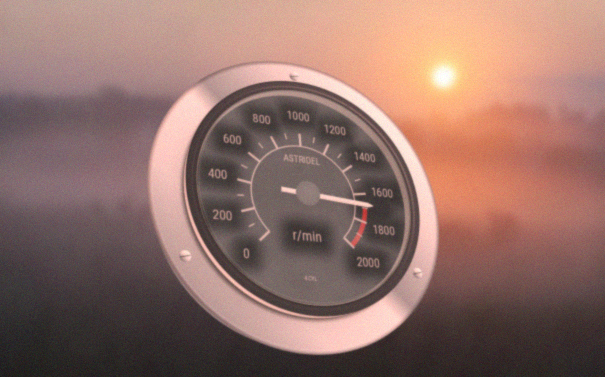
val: rpm 1700
